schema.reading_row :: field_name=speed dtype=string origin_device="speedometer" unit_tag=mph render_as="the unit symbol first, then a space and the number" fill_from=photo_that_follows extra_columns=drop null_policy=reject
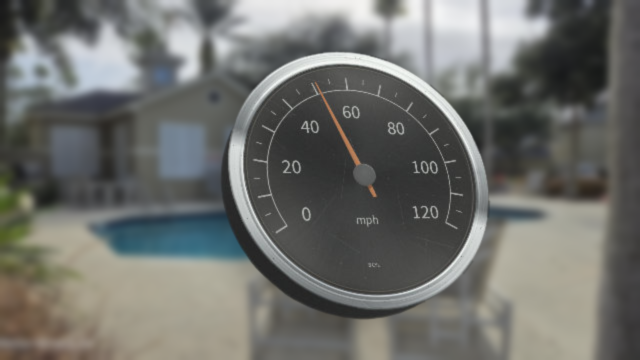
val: mph 50
